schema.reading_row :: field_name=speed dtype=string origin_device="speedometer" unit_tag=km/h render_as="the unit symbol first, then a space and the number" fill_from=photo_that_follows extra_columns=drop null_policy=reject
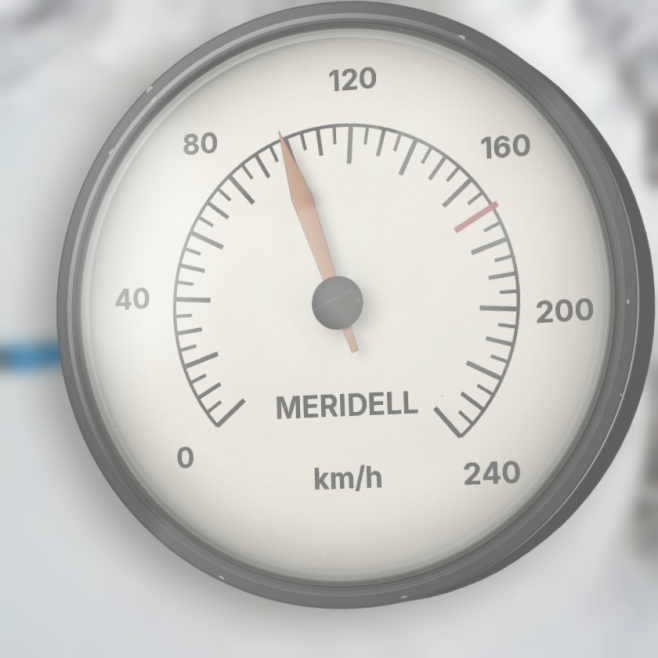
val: km/h 100
